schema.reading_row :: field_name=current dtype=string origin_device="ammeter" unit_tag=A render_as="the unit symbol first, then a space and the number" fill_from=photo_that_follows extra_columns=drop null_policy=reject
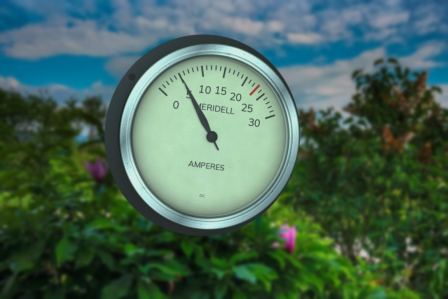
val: A 5
